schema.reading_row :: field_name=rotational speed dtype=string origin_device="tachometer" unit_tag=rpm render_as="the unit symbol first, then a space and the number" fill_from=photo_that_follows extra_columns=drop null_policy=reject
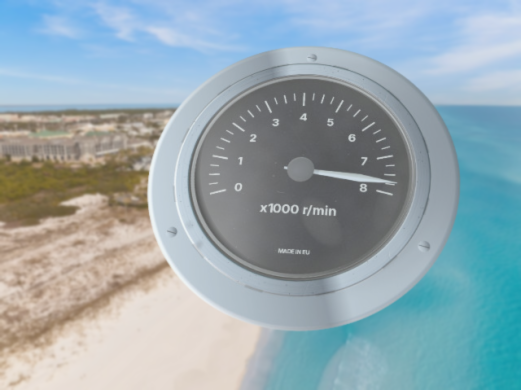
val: rpm 7750
